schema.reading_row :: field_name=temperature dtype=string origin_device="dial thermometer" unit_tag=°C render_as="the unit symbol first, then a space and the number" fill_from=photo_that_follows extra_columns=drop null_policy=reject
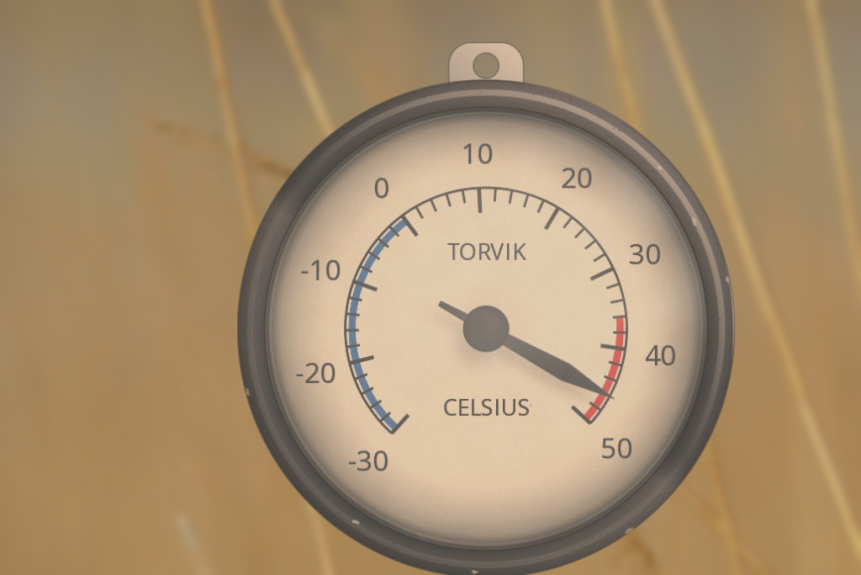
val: °C 46
